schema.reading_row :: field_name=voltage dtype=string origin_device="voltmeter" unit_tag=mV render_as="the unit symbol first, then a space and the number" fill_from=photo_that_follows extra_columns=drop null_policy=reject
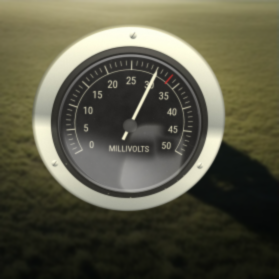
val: mV 30
